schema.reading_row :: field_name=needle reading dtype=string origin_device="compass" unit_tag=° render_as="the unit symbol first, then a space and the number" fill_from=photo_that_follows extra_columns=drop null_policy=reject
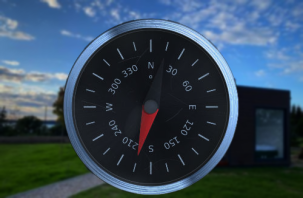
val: ° 195
